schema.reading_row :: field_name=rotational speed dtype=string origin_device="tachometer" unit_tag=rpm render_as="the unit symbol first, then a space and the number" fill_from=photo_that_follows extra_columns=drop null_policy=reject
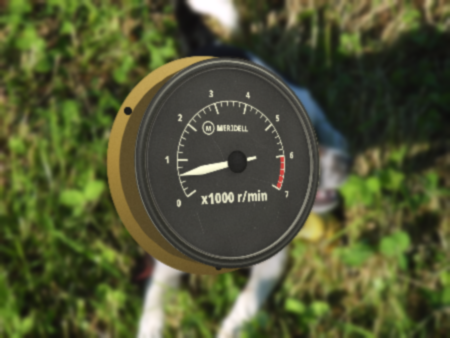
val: rpm 600
